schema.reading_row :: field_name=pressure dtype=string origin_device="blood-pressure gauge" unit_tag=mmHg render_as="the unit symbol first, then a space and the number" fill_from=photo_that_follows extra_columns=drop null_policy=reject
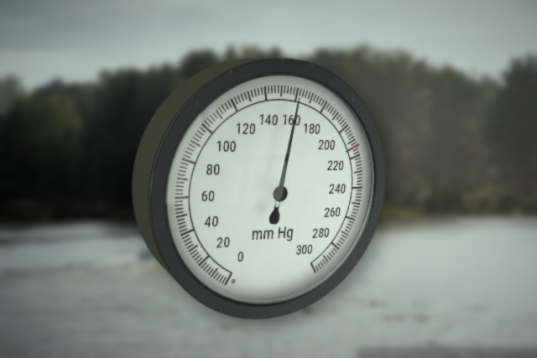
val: mmHg 160
